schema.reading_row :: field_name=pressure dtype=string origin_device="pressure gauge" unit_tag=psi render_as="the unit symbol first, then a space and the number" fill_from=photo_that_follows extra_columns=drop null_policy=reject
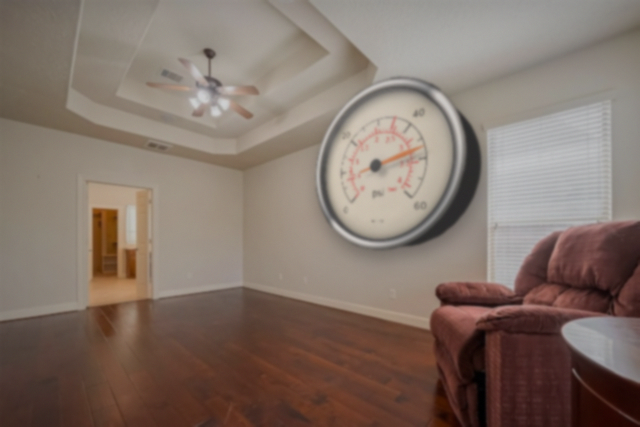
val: psi 47.5
